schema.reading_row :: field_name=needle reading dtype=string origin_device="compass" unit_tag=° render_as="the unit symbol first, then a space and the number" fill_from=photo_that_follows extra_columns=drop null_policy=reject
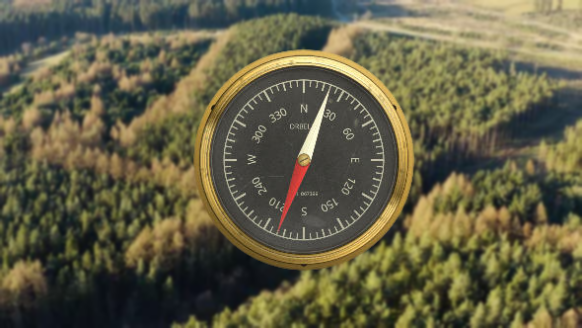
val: ° 200
